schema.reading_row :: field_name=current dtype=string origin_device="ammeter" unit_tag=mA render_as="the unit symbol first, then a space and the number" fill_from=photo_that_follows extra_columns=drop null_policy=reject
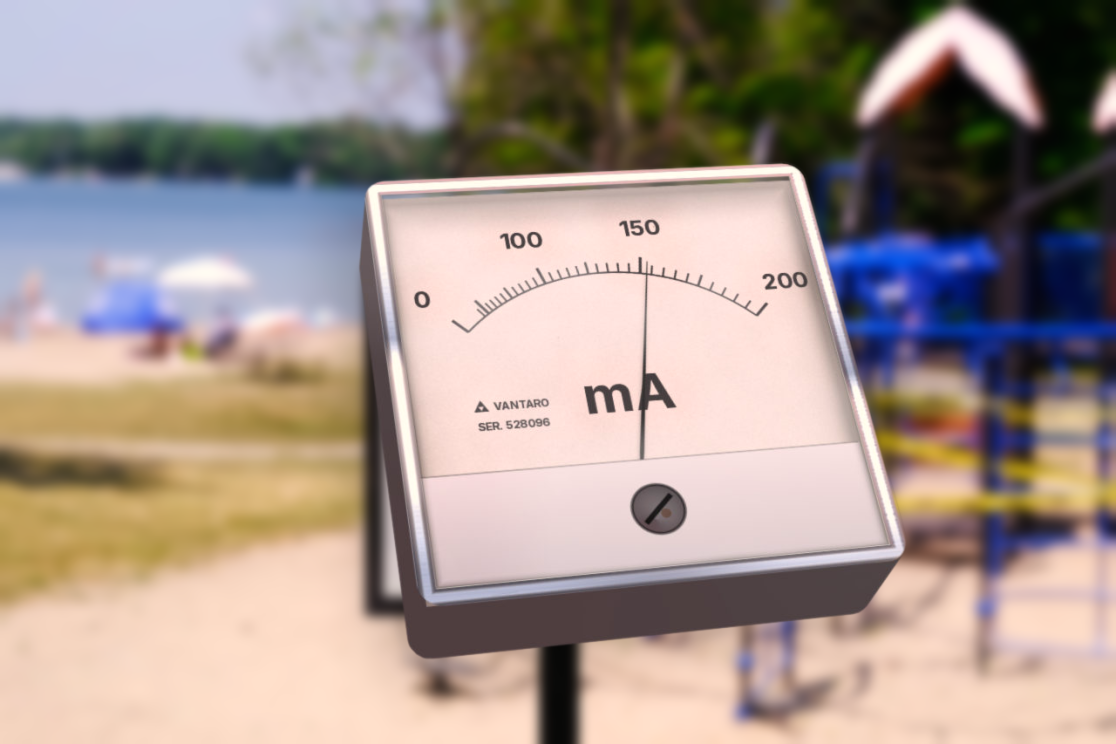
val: mA 152.5
